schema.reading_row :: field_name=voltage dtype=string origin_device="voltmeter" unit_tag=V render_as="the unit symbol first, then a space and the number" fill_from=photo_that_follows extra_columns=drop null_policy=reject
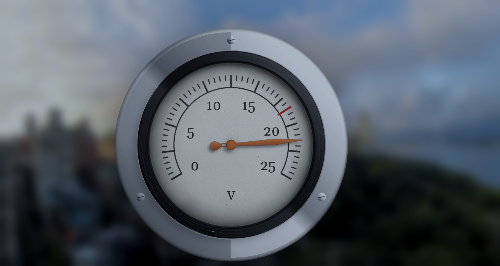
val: V 21.5
